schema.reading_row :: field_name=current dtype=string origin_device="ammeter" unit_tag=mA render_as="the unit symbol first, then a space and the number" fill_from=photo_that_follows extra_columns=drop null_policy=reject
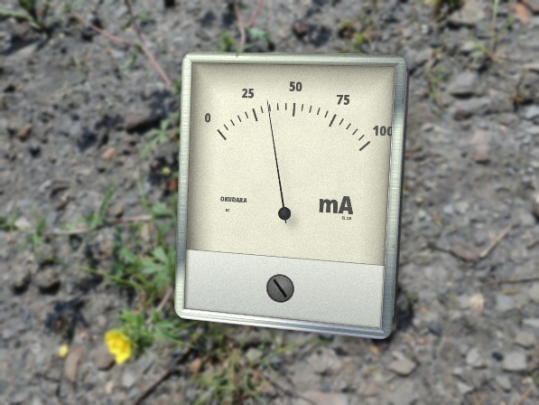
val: mA 35
